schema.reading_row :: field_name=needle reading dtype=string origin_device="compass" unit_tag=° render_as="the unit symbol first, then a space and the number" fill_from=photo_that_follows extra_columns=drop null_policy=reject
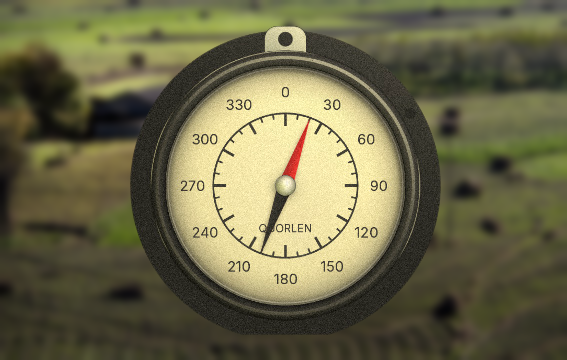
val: ° 20
